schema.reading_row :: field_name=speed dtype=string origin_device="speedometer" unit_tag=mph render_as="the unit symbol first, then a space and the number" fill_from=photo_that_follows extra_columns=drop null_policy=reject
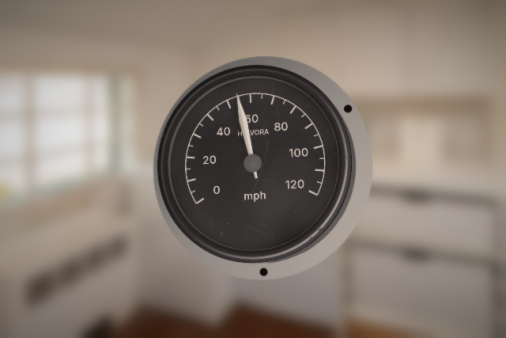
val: mph 55
